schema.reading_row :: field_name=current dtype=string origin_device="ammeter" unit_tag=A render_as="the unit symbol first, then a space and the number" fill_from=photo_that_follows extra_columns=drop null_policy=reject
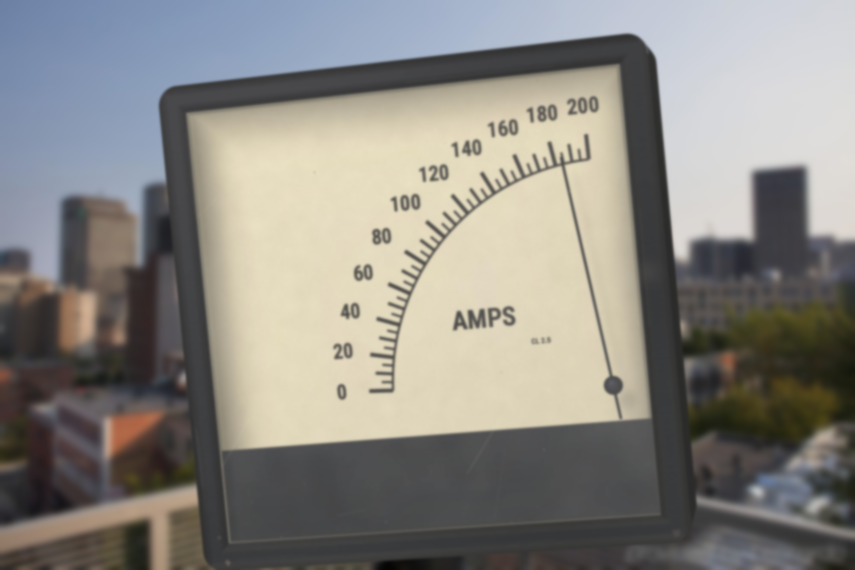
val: A 185
